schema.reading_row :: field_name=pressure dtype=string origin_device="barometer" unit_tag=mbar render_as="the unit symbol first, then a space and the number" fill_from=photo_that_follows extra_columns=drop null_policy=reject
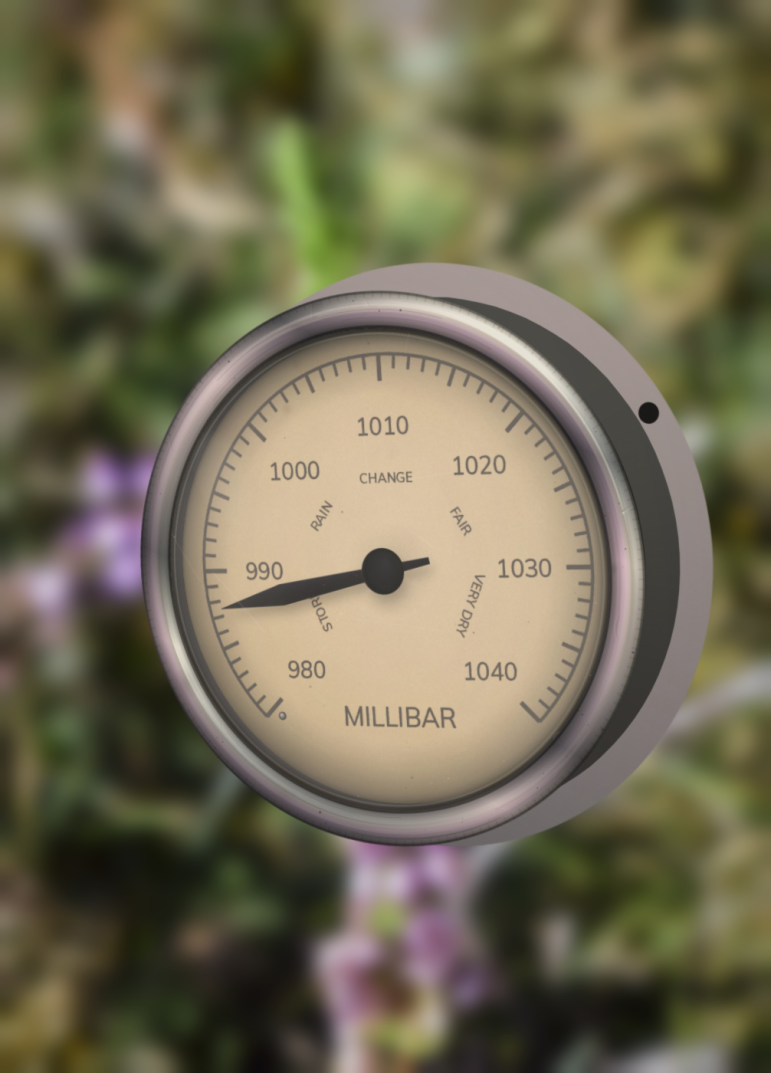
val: mbar 987.5
